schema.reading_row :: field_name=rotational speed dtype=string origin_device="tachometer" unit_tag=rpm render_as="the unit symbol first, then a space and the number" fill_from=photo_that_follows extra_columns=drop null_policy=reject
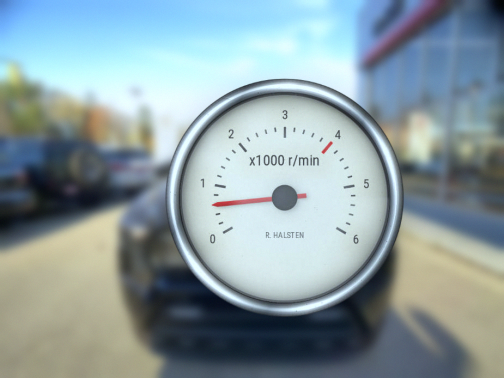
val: rpm 600
